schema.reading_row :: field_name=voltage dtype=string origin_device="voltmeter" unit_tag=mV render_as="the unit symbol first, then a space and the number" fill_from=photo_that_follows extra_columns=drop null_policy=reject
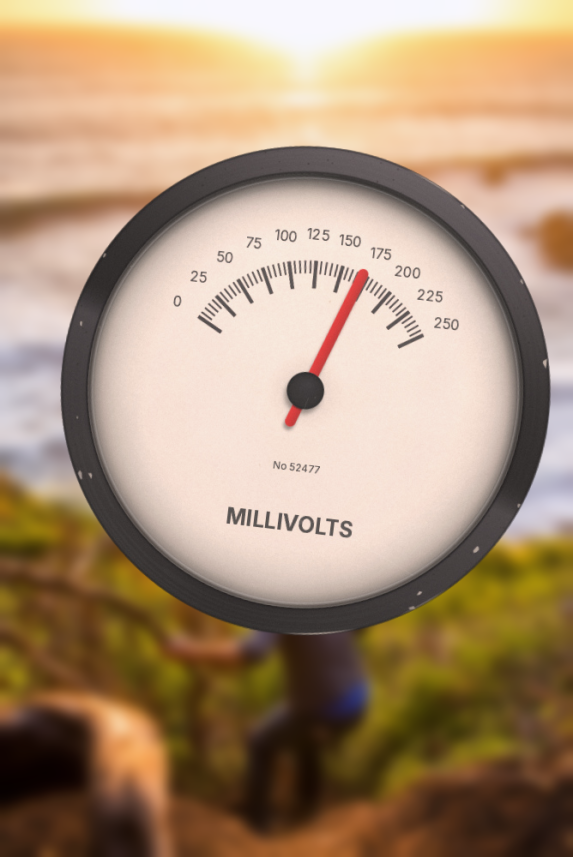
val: mV 170
